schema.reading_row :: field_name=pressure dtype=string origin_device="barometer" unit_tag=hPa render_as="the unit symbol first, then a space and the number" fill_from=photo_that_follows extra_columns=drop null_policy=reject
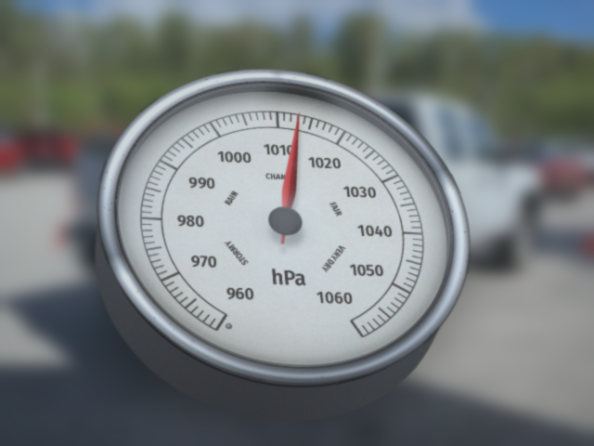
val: hPa 1013
